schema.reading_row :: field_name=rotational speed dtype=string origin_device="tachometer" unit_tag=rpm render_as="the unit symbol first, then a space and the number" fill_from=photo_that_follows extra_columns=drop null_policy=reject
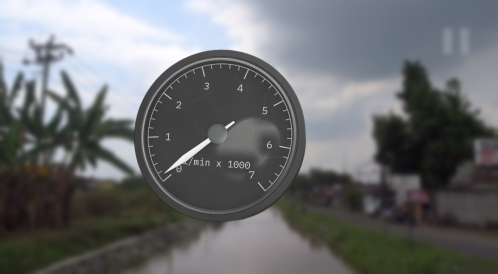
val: rpm 100
